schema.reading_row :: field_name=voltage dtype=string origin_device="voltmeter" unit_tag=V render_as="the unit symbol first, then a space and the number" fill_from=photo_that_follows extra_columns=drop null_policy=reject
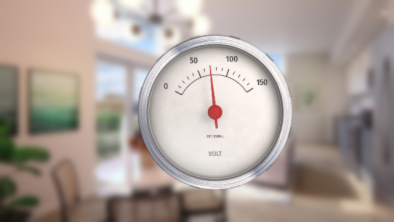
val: V 70
